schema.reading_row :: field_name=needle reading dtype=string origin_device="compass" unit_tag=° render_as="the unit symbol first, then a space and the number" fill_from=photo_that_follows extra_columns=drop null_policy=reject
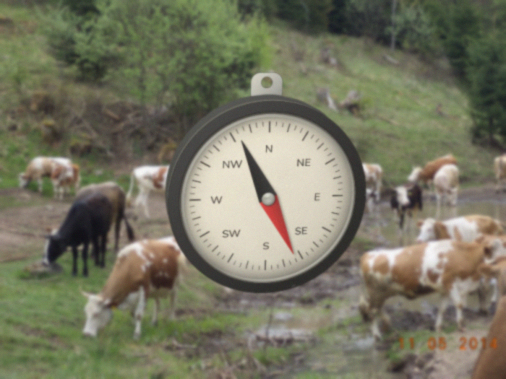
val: ° 155
